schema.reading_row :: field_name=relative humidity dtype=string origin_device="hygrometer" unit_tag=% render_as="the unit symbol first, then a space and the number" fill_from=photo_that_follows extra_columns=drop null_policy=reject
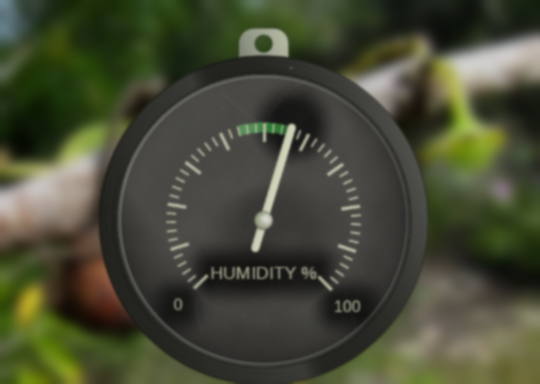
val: % 56
